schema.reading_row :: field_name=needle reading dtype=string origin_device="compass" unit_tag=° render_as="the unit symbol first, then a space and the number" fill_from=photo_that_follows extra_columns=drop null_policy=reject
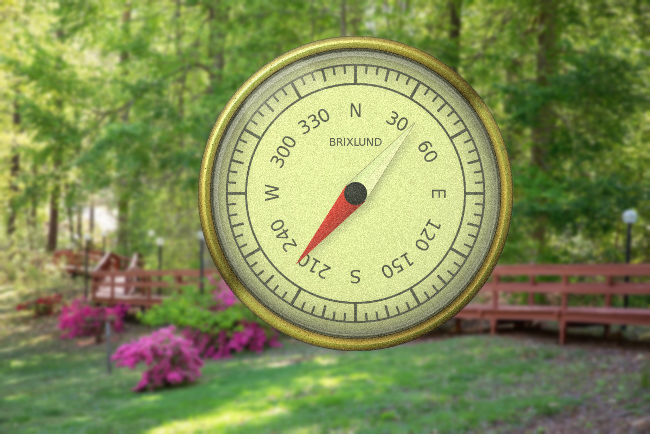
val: ° 220
